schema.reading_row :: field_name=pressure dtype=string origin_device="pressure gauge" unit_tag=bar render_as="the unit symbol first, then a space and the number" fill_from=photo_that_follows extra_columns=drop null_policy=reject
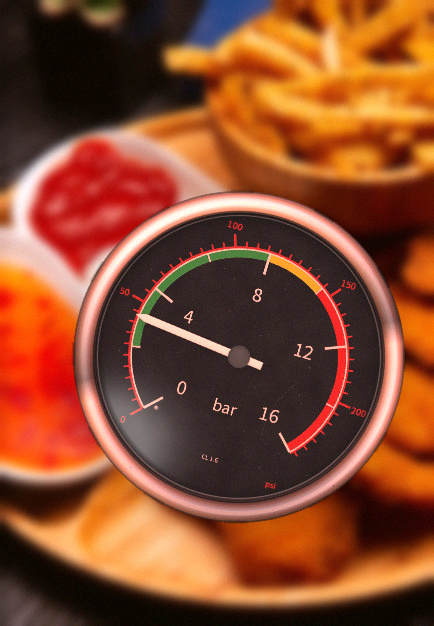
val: bar 3
